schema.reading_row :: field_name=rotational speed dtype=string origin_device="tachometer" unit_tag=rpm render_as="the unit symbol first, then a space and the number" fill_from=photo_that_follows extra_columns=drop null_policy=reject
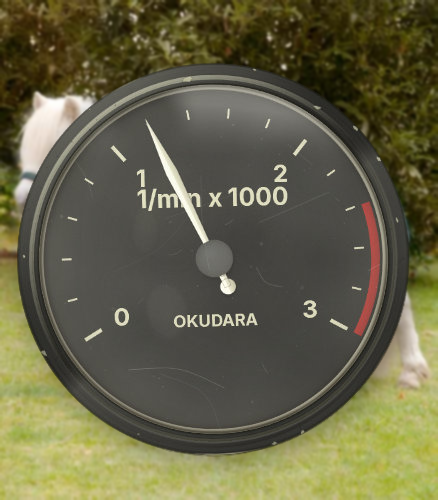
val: rpm 1200
